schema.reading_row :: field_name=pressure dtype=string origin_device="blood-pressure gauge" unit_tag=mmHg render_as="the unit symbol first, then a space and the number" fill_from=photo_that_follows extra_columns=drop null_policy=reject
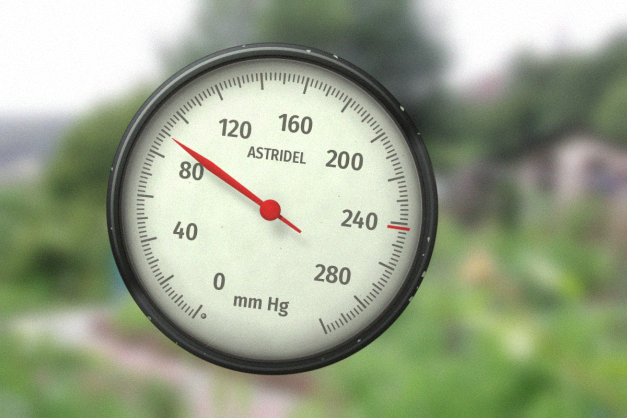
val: mmHg 90
